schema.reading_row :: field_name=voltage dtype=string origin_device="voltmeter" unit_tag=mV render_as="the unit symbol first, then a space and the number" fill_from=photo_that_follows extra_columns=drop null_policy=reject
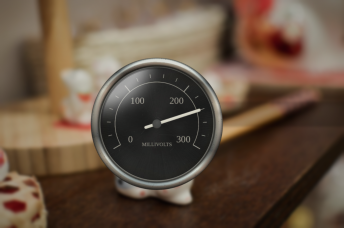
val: mV 240
